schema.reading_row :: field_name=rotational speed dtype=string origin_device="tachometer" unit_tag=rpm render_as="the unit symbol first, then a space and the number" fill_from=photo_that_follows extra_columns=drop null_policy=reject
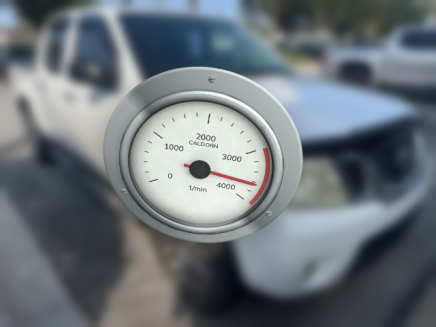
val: rpm 3600
